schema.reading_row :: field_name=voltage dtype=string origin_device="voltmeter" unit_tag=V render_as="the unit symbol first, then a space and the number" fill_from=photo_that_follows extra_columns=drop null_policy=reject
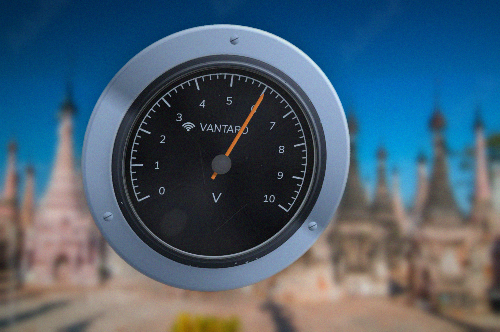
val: V 6
